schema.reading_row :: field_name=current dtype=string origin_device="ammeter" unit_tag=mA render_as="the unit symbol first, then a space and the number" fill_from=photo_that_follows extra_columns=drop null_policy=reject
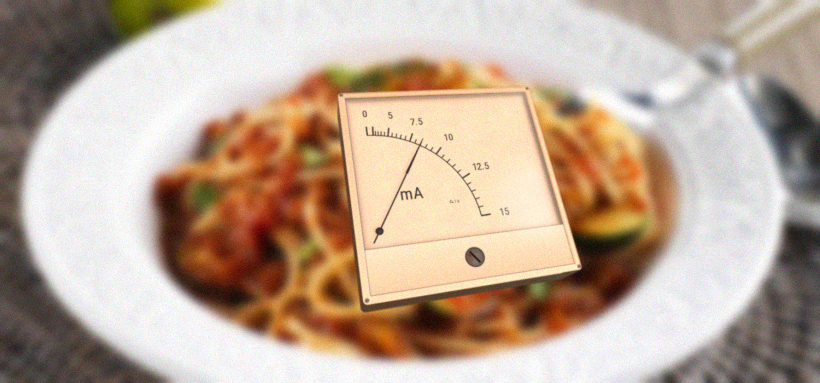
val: mA 8.5
